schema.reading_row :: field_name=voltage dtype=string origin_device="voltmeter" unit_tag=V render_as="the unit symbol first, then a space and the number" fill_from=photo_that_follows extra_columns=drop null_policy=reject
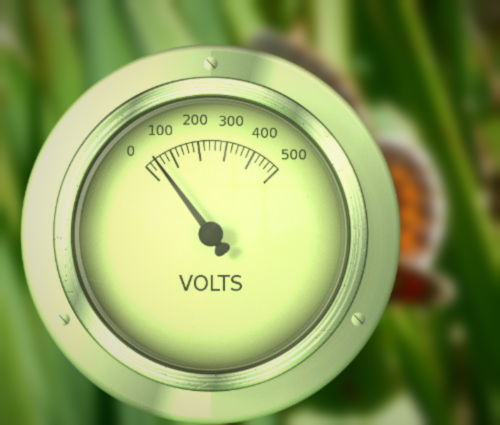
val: V 40
